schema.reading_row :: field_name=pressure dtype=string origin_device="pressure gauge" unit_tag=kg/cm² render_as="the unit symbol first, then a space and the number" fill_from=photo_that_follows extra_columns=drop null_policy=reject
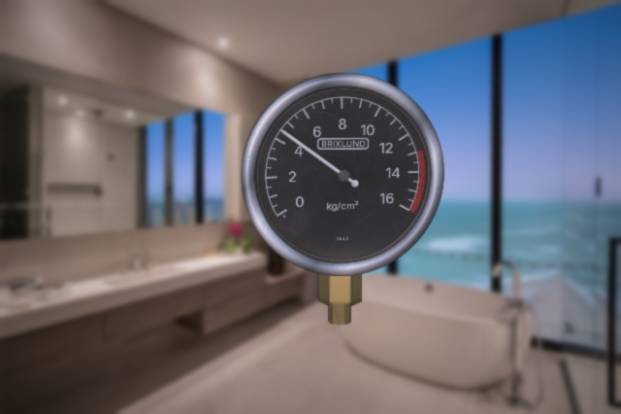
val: kg/cm² 4.5
